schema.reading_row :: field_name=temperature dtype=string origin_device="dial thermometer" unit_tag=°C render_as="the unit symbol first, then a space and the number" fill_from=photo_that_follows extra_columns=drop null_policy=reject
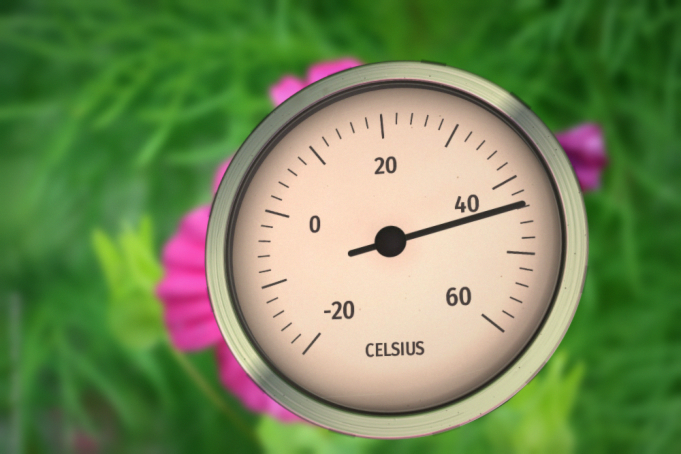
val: °C 44
